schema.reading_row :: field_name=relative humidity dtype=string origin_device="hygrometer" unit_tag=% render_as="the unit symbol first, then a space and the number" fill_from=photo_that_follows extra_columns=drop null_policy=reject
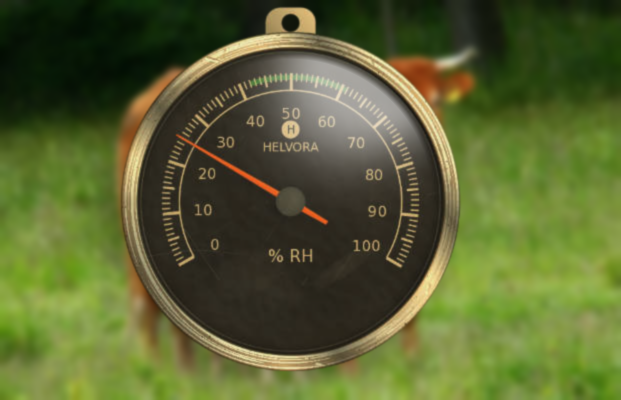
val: % 25
